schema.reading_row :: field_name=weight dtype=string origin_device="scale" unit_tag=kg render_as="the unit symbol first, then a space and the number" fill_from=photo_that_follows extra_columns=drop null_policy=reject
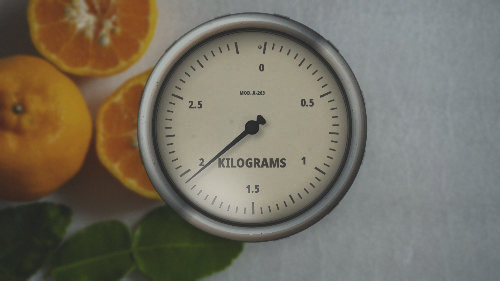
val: kg 1.95
